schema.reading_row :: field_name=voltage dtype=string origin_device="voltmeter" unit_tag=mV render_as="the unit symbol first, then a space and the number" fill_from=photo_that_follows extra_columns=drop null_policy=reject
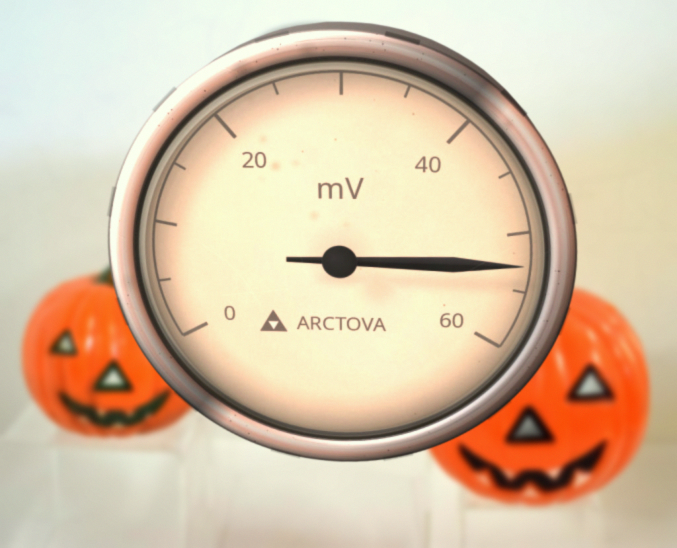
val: mV 52.5
